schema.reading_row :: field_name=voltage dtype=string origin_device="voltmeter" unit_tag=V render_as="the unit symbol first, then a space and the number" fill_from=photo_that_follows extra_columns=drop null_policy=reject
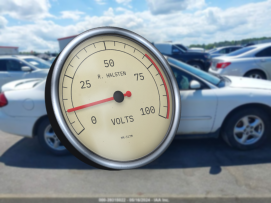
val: V 10
